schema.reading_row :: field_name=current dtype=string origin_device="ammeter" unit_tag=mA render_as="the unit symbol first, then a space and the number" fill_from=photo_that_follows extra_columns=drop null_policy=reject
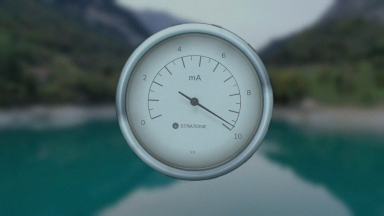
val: mA 9.75
